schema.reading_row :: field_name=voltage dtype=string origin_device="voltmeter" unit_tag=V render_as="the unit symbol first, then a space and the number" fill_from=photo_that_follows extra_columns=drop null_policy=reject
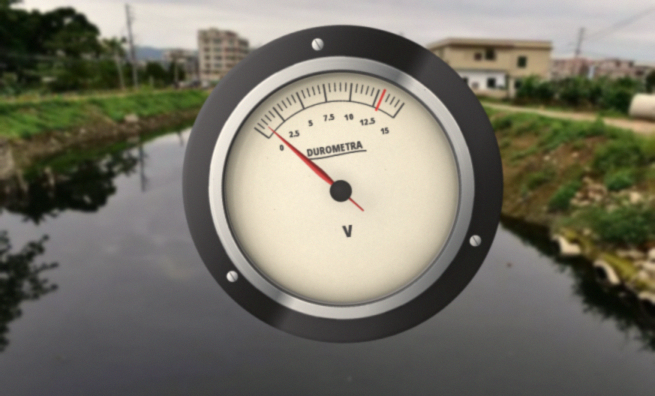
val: V 1
